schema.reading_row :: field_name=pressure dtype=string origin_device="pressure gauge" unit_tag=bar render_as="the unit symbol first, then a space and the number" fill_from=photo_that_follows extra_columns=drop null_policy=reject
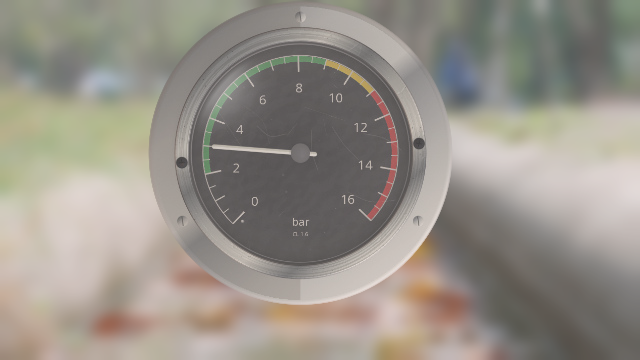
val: bar 3
